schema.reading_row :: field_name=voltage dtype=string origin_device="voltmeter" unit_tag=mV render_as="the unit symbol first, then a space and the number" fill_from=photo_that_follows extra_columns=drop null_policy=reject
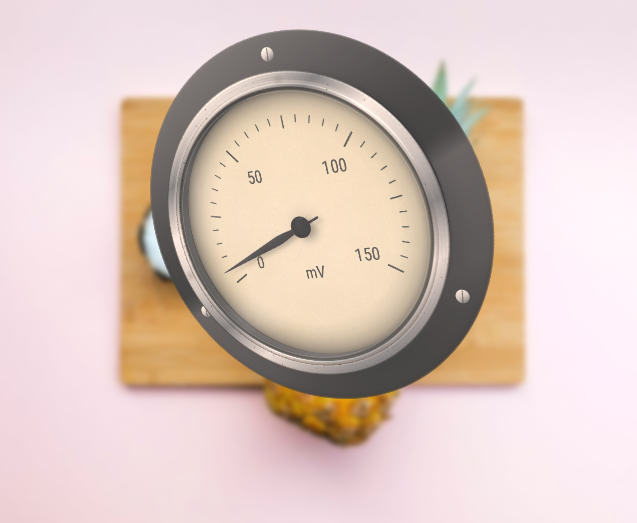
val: mV 5
